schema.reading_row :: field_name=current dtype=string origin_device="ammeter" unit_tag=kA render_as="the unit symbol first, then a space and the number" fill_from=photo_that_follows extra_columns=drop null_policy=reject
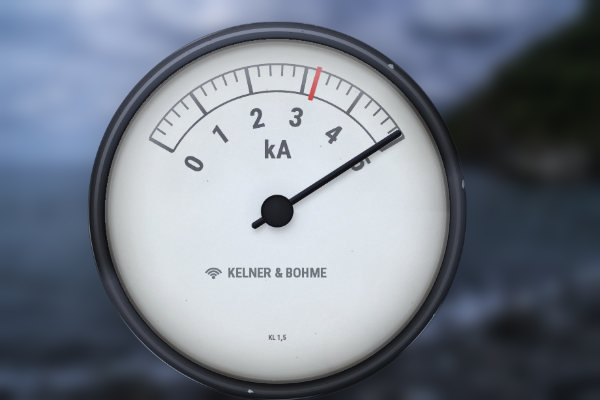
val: kA 4.9
